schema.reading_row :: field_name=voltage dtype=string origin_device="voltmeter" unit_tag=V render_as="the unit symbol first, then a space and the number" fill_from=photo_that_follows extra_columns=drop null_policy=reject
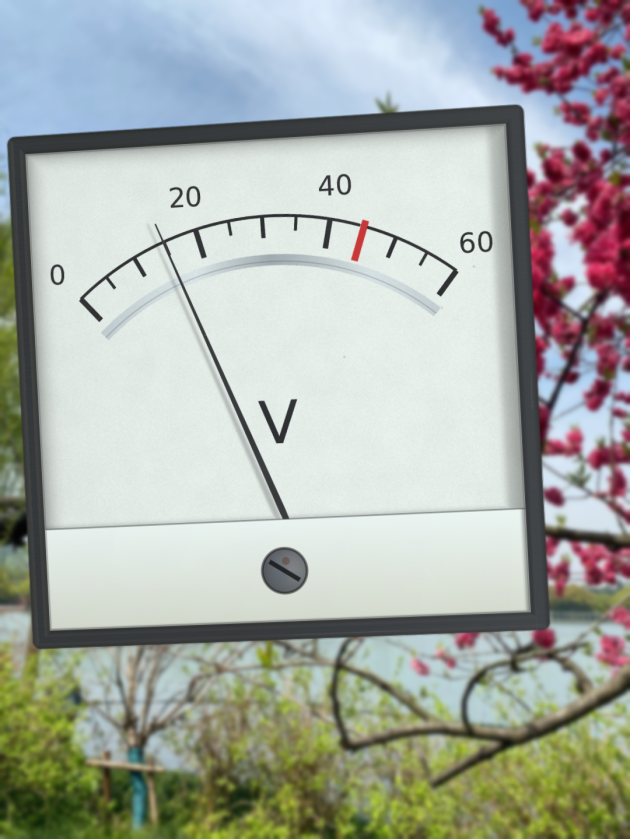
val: V 15
